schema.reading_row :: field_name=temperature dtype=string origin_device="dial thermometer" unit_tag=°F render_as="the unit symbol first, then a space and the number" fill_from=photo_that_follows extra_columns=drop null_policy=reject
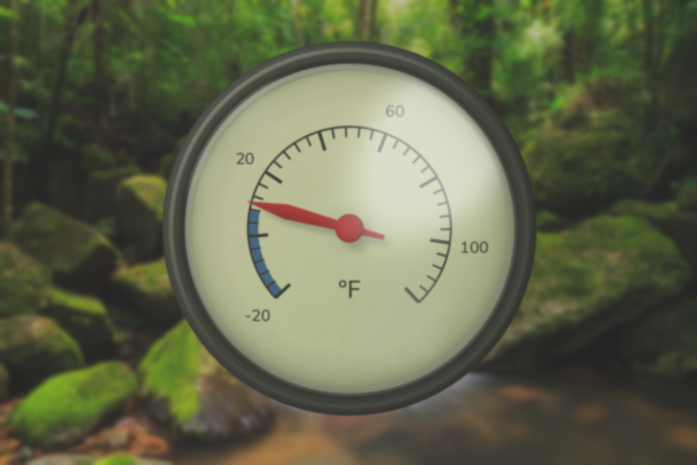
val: °F 10
